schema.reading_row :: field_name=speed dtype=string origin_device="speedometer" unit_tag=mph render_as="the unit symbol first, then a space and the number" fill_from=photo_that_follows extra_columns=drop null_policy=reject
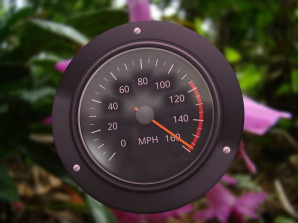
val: mph 157.5
